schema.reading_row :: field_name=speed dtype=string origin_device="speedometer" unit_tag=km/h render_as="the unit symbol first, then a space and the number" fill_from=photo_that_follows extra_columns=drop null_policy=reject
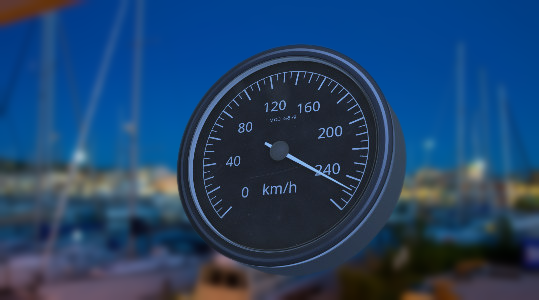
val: km/h 247.5
